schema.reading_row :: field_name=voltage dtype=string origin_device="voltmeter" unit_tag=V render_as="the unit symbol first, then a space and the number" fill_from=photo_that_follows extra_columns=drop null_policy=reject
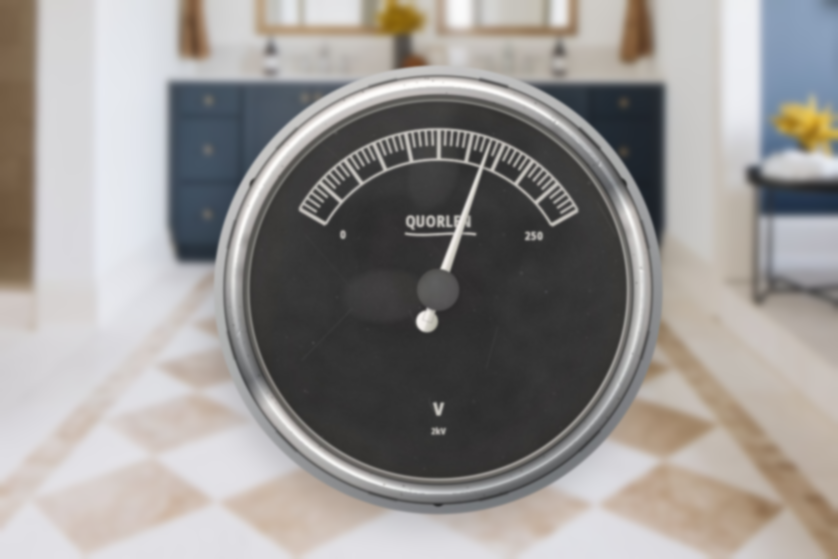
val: V 165
